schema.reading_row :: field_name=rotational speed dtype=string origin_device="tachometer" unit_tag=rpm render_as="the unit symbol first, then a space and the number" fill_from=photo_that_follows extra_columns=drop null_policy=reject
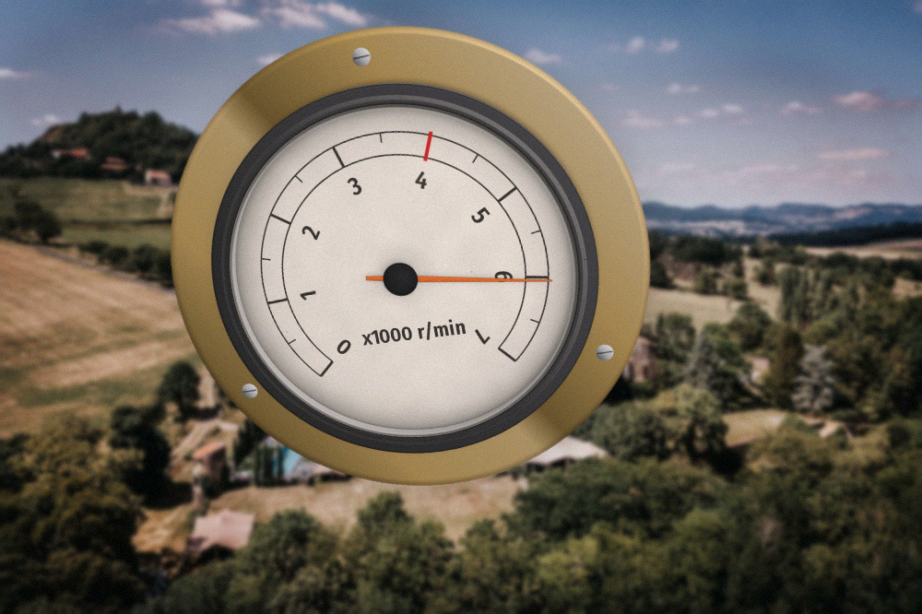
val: rpm 6000
